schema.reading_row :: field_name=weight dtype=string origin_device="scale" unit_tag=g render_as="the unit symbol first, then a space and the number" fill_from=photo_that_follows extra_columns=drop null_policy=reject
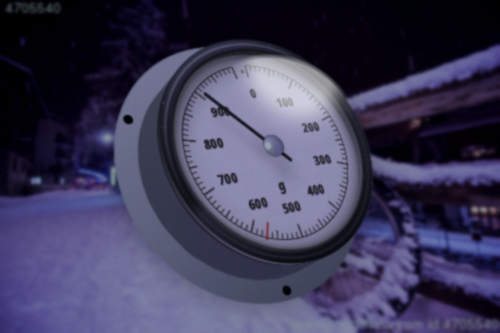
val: g 900
